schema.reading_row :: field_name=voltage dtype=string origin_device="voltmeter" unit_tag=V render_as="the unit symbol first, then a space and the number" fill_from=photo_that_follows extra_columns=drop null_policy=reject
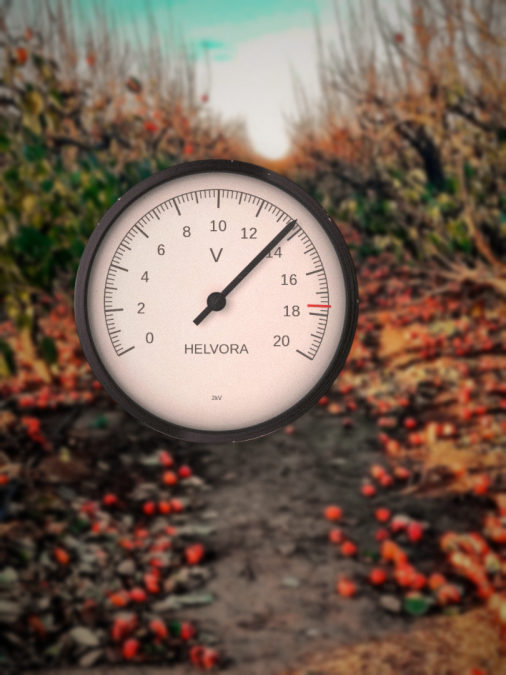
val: V 13.6
